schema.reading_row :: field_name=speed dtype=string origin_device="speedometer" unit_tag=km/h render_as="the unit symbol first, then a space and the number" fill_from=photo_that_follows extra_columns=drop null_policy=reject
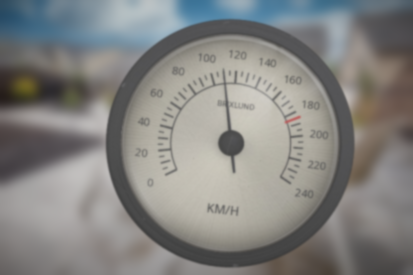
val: km/h 110
